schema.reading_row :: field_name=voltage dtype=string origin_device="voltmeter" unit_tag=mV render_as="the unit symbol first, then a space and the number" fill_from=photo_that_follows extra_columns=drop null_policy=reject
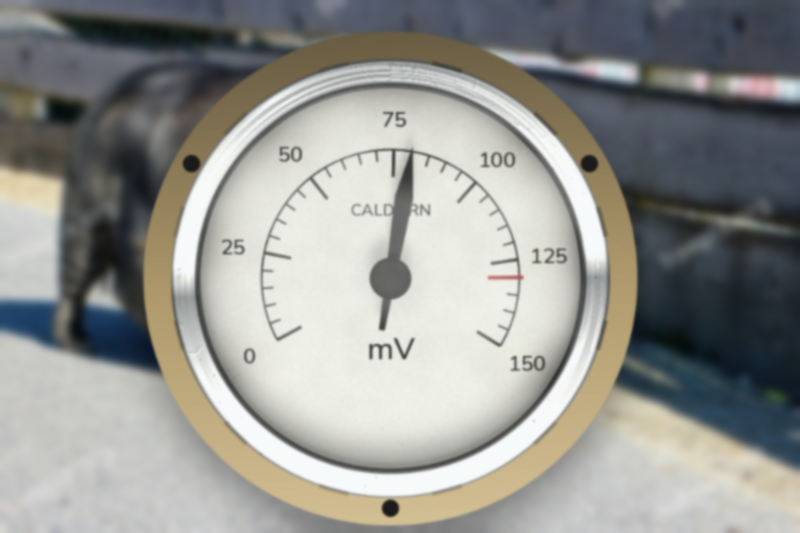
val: mV 80
